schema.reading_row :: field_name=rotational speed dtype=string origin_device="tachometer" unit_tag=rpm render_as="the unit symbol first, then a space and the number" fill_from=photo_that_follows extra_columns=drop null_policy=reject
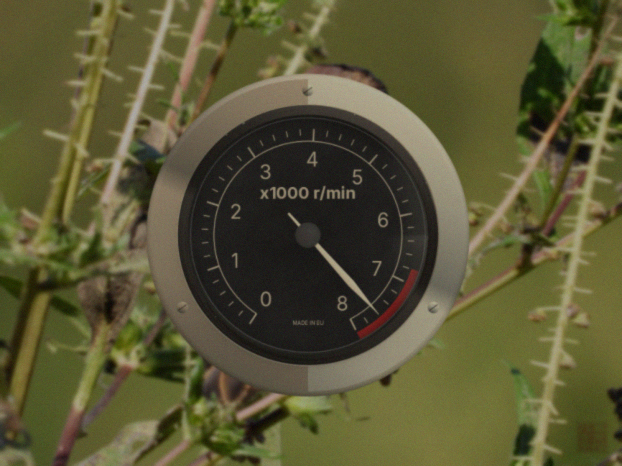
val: rpm 7600
